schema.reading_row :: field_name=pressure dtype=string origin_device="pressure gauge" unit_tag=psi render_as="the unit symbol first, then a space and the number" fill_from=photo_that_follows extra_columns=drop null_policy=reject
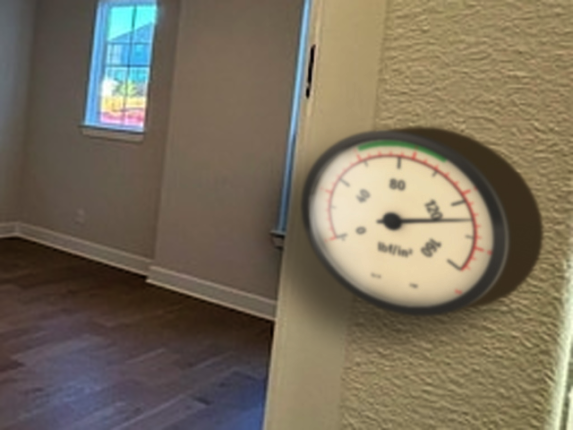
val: psi 130
